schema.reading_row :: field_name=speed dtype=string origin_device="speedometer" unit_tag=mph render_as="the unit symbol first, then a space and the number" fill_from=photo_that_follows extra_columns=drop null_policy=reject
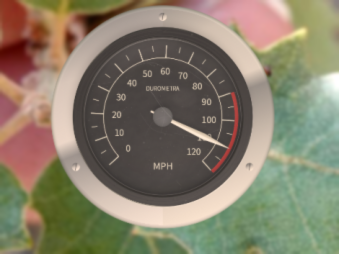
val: mph 110
